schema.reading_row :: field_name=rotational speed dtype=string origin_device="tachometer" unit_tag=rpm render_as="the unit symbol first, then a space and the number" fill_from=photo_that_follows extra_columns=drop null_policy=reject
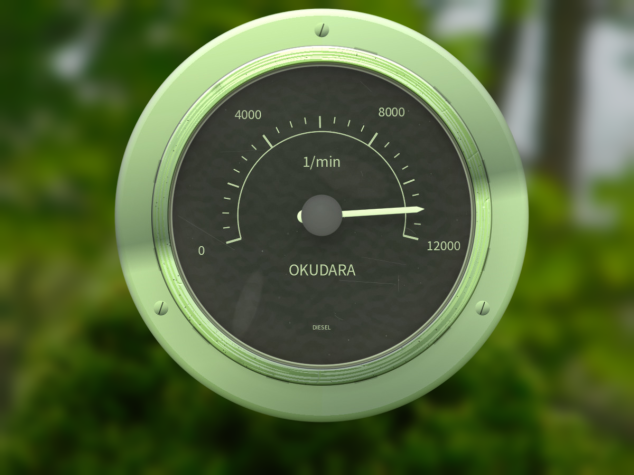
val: rpm 11000
